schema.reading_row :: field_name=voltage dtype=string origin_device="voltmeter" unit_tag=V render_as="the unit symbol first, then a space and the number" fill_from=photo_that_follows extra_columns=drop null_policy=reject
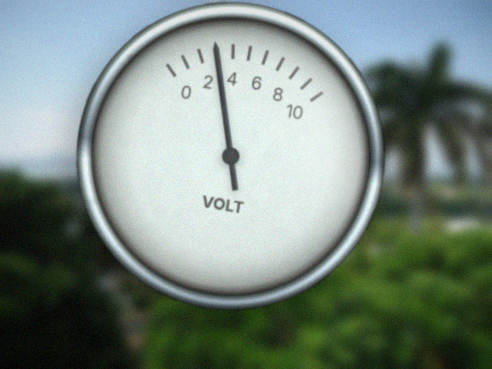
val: V 3
